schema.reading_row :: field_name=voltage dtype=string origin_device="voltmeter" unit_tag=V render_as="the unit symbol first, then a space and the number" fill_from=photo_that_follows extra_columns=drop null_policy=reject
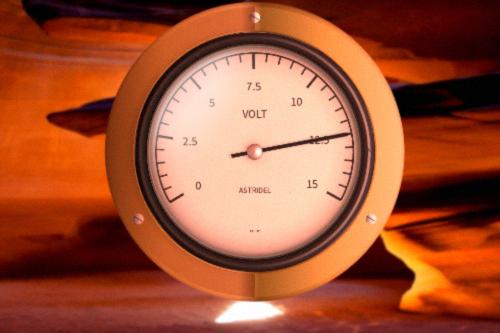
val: V 12.5
